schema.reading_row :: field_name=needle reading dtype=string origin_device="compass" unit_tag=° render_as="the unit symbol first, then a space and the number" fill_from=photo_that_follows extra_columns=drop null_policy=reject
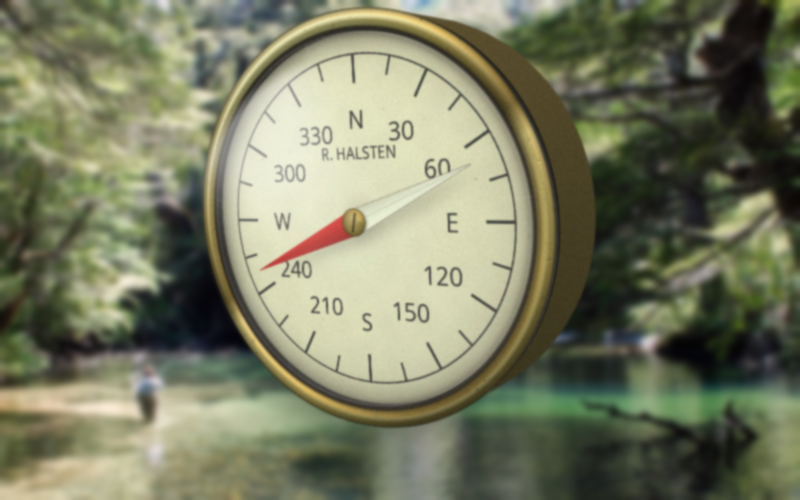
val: ° 247.5
